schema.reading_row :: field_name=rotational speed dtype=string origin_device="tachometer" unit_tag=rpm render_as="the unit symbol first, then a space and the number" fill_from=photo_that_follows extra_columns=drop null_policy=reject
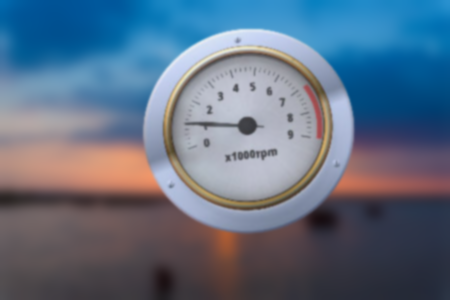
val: rpm 1000
